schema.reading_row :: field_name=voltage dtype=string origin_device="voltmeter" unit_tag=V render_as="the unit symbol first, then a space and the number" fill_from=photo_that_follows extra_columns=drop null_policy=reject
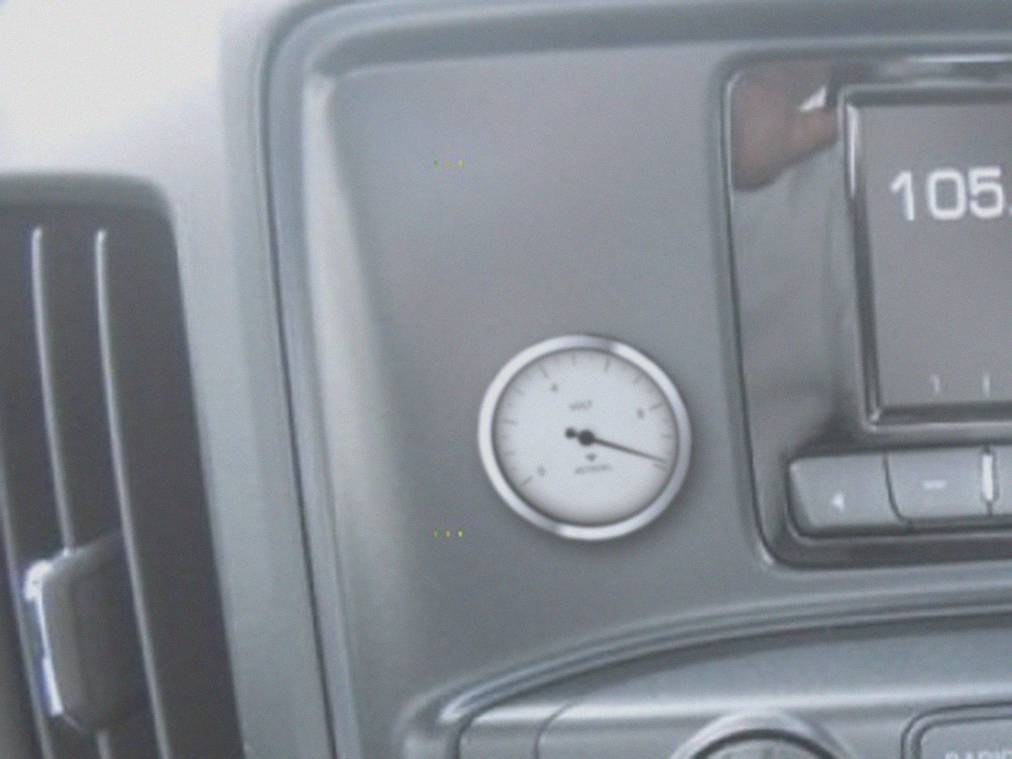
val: V 9.75
